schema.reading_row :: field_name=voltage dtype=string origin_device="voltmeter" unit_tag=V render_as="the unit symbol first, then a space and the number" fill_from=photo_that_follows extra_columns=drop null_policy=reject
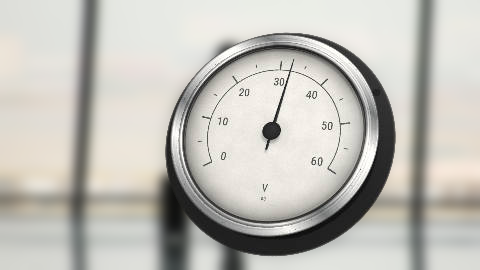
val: V 32.5
